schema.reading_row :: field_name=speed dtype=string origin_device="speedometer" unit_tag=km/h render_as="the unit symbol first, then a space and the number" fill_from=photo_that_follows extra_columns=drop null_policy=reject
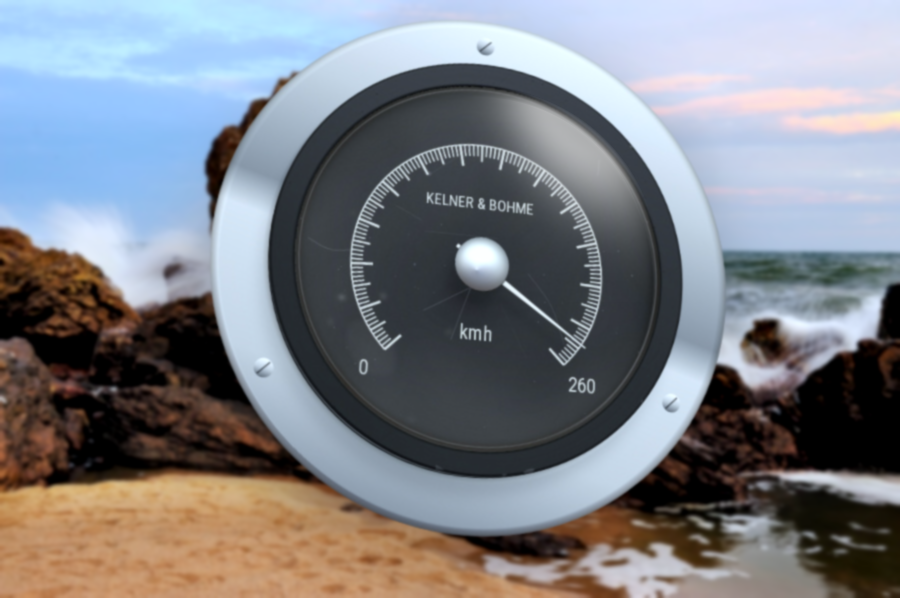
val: km/h 250
